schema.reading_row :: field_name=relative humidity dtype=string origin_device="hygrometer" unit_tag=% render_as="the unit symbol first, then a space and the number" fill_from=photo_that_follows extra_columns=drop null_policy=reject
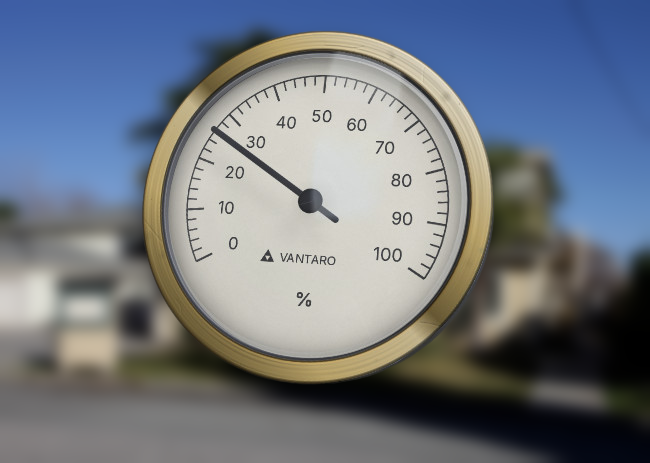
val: % 26
